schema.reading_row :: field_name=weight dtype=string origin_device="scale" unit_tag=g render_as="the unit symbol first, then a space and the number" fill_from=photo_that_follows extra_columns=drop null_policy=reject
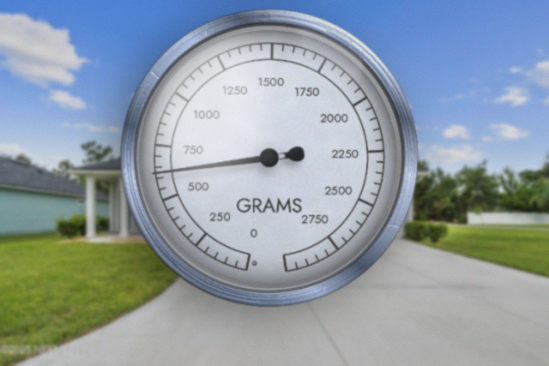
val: g 625
